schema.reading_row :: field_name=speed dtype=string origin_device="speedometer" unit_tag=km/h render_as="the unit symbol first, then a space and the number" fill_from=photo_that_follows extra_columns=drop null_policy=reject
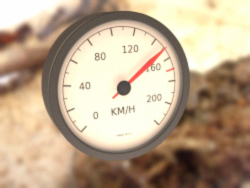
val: km/h 150
